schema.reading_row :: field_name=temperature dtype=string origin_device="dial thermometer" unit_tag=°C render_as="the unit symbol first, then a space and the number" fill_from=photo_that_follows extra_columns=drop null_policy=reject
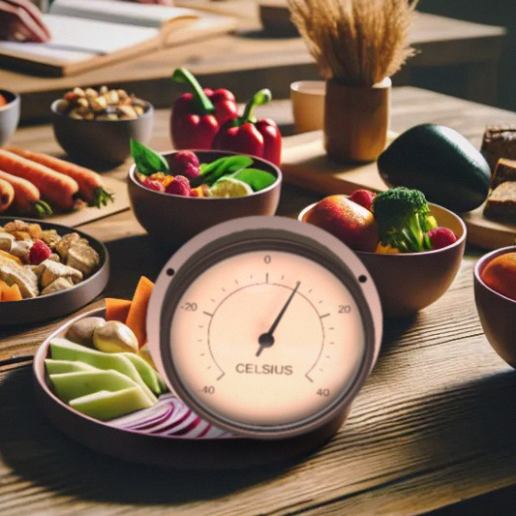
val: °C 8
